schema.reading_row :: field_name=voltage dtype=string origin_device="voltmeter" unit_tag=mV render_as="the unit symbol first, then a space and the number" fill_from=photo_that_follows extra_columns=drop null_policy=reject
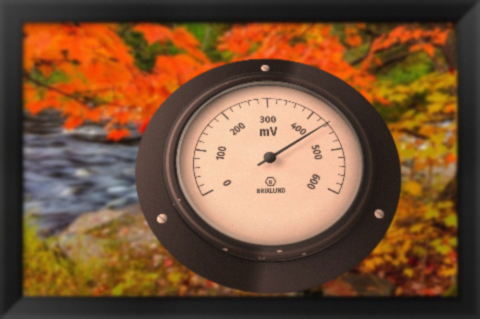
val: mV 440
